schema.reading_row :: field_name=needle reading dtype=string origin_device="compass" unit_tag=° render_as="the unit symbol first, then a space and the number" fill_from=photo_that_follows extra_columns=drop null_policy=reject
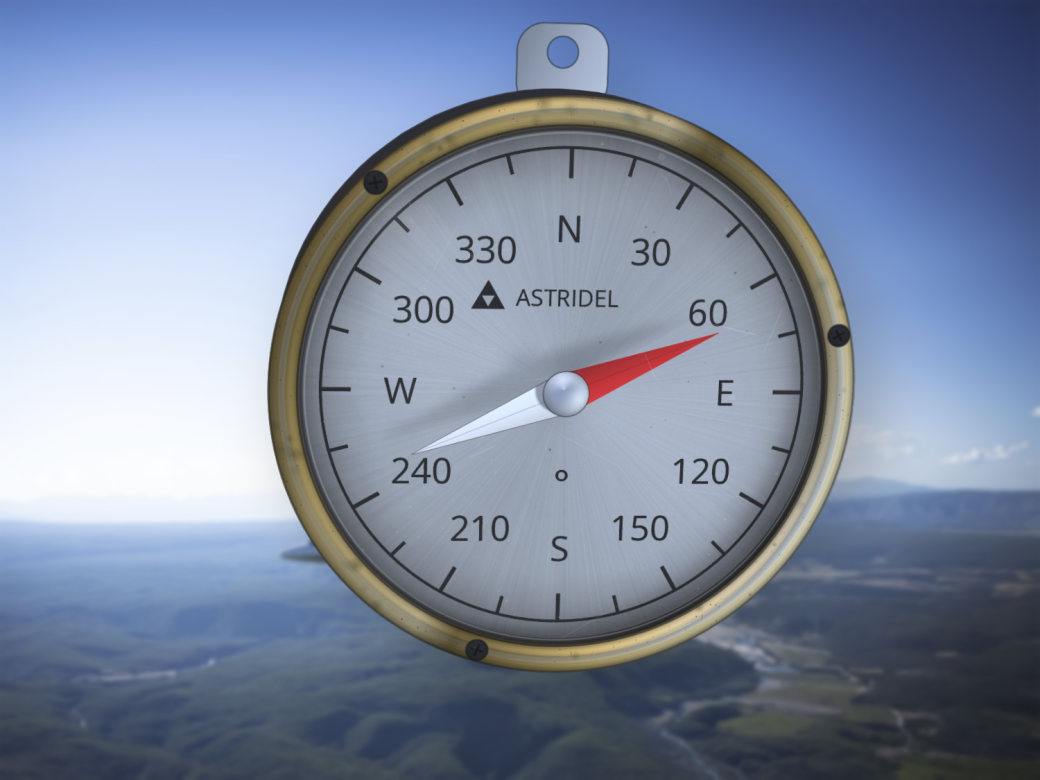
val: ° 67.5
